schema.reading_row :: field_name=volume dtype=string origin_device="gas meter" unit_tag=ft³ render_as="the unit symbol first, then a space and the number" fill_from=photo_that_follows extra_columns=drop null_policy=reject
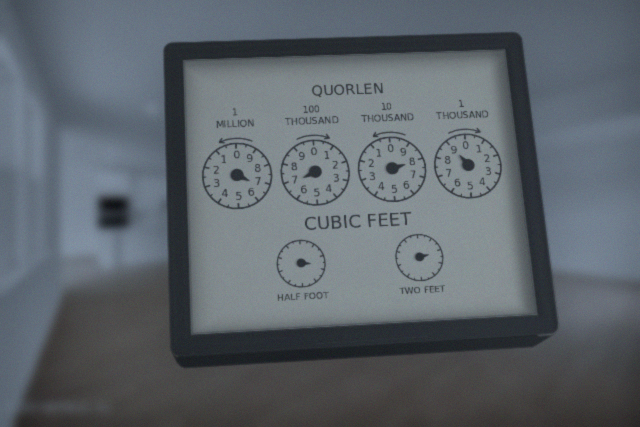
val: ft³ 667900
